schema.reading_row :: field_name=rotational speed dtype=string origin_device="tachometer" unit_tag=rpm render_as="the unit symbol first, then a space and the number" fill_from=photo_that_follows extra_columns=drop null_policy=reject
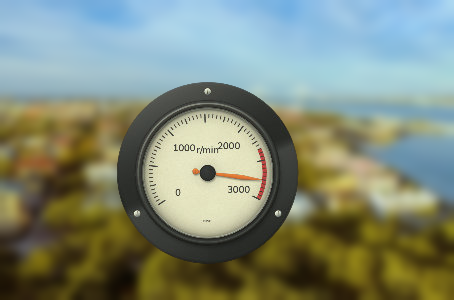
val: rpm 2750
